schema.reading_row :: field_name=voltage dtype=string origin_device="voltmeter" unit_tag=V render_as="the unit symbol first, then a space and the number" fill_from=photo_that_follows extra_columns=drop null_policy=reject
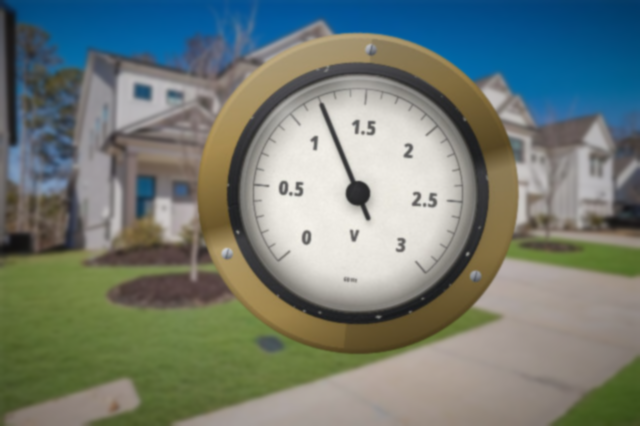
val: V 1.2
